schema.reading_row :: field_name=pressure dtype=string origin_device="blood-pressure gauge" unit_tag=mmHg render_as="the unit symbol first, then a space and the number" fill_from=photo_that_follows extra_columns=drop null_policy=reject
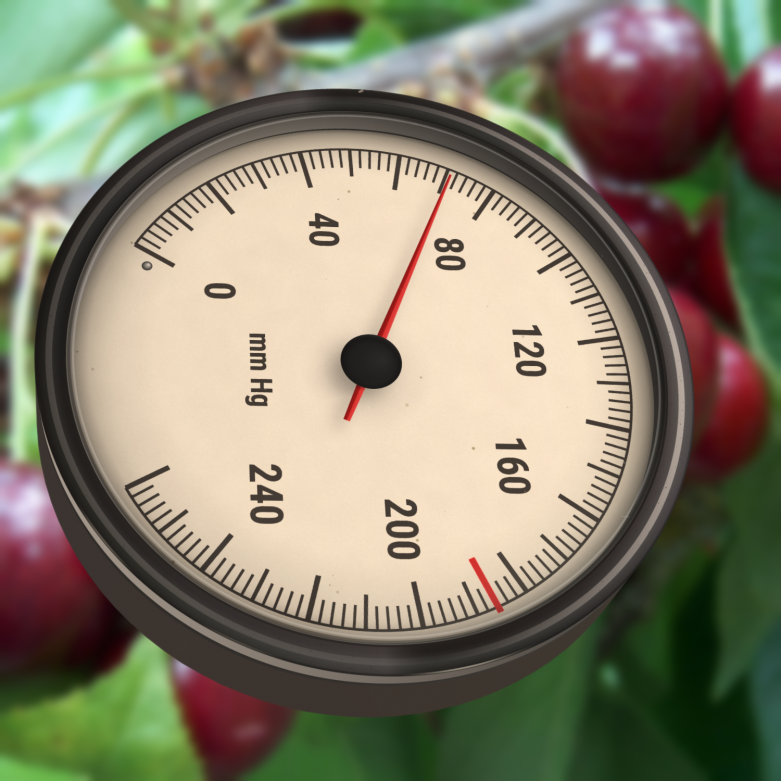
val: mmHg 71
